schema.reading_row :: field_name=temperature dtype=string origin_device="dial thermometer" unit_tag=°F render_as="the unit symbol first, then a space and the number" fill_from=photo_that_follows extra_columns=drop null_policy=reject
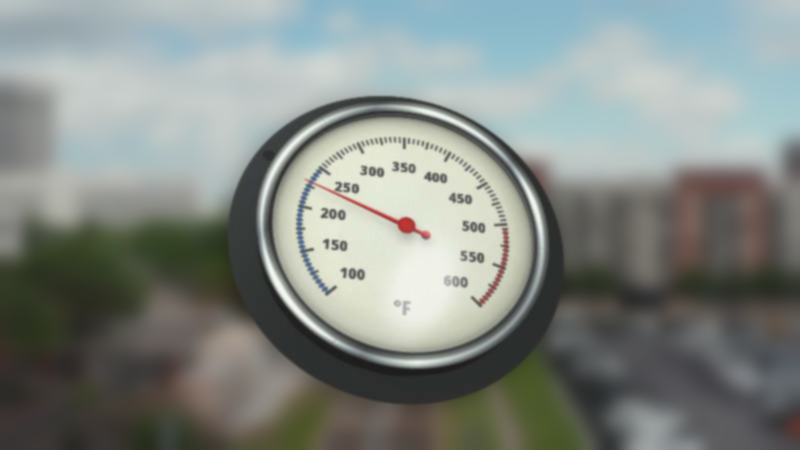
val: °F 225
